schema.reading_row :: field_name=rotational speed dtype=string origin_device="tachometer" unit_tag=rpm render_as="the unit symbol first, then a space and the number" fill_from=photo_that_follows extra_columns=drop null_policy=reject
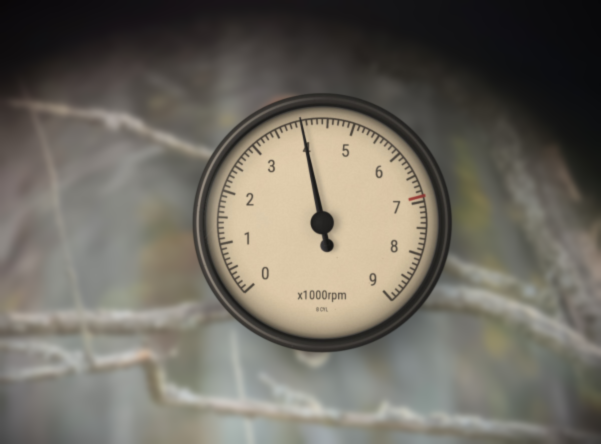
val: rpm 4000
